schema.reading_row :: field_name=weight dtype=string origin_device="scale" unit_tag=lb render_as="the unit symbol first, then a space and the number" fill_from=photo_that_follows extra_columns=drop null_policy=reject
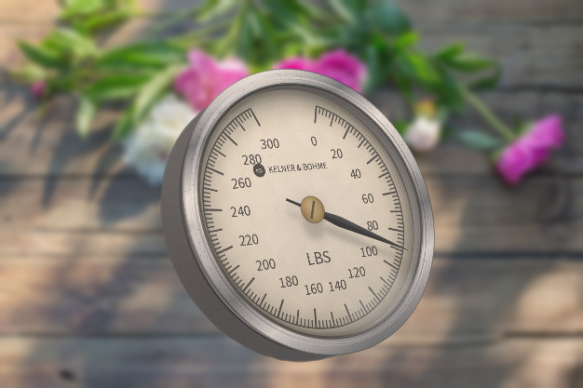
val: lb 90
